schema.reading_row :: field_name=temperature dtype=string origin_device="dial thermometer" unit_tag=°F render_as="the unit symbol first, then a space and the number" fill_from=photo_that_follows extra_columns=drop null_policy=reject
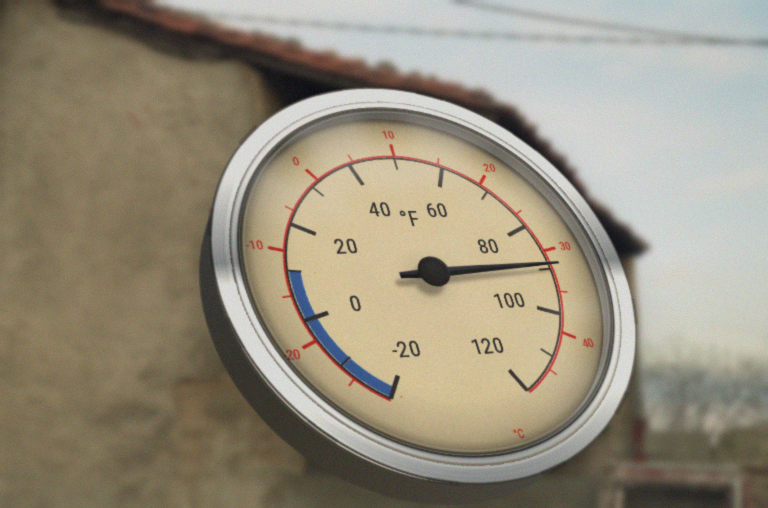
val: °F 90
